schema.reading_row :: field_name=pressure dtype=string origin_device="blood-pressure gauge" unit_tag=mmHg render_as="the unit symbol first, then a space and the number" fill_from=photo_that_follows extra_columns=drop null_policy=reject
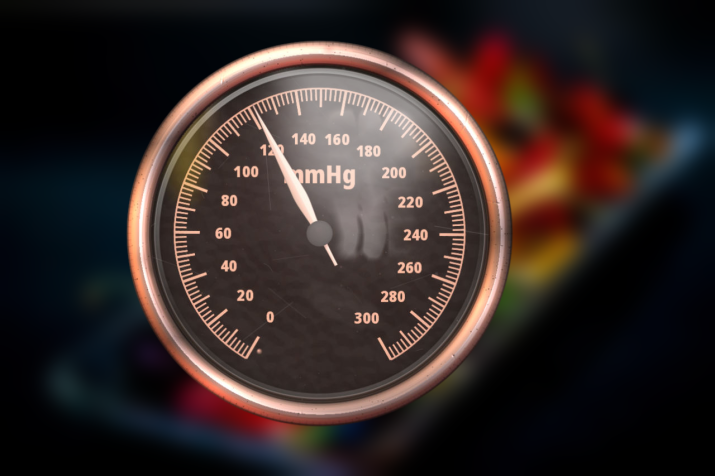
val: mmHg 122
